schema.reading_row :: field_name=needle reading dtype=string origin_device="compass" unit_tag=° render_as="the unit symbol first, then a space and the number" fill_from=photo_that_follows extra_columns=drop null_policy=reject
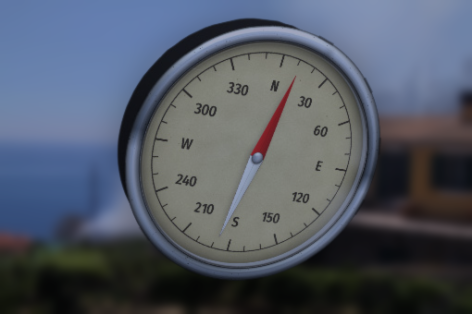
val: ° 10
